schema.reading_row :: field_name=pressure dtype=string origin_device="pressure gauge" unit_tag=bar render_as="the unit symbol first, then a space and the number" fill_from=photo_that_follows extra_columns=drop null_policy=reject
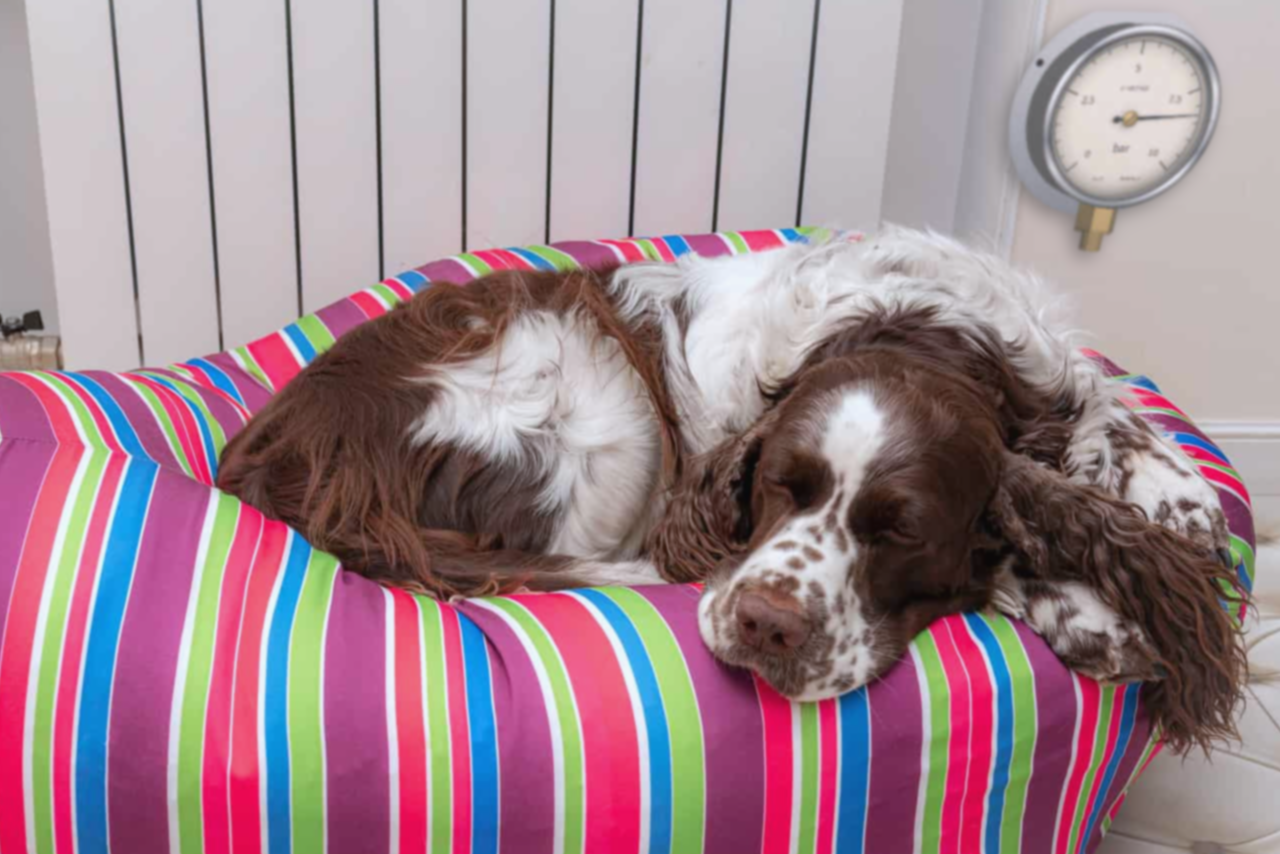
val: bar 8.25
